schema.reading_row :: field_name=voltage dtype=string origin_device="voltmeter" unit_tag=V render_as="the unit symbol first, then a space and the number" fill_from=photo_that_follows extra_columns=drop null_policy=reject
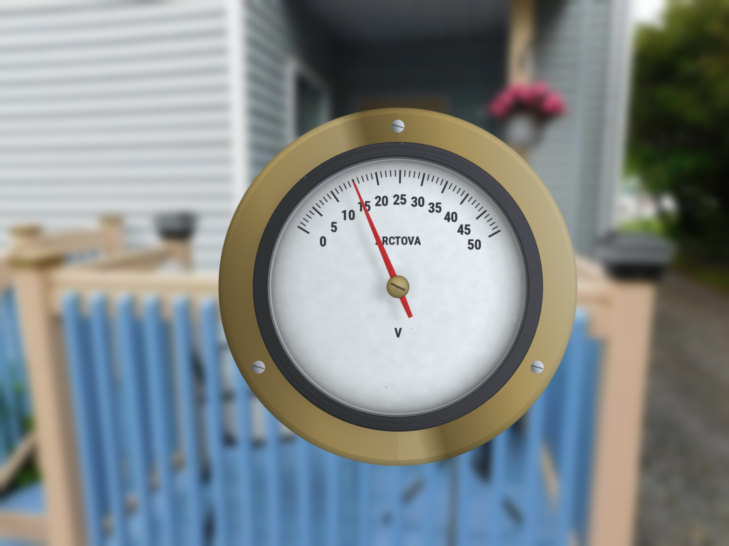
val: V 15
